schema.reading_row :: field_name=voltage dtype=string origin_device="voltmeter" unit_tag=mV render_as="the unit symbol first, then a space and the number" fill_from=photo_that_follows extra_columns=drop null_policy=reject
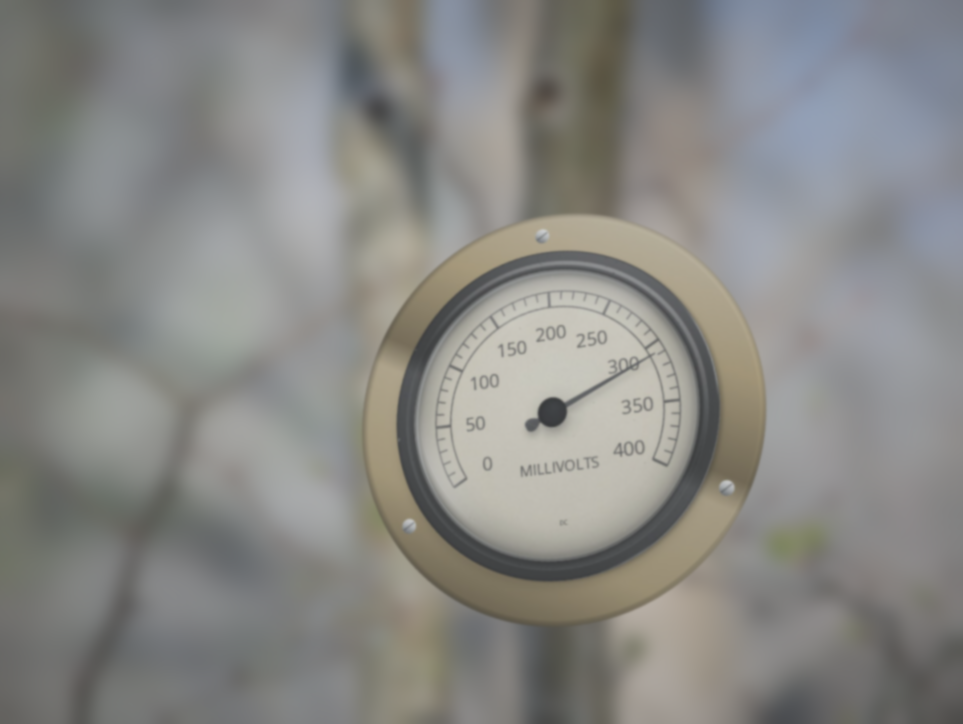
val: mV 310
